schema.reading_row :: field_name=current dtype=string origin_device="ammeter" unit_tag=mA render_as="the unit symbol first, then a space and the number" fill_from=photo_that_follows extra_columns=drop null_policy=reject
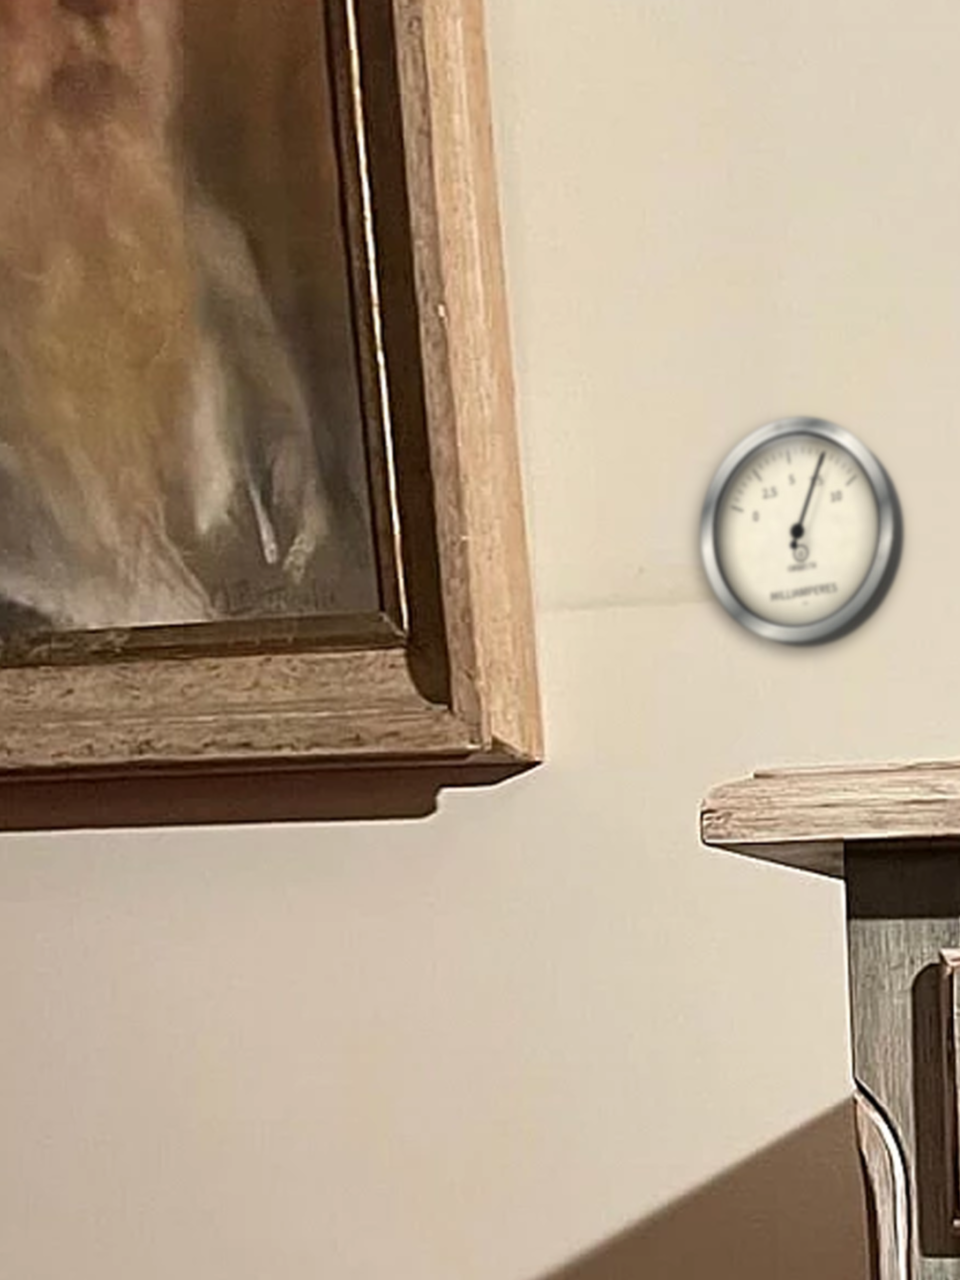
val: mA 7.5
